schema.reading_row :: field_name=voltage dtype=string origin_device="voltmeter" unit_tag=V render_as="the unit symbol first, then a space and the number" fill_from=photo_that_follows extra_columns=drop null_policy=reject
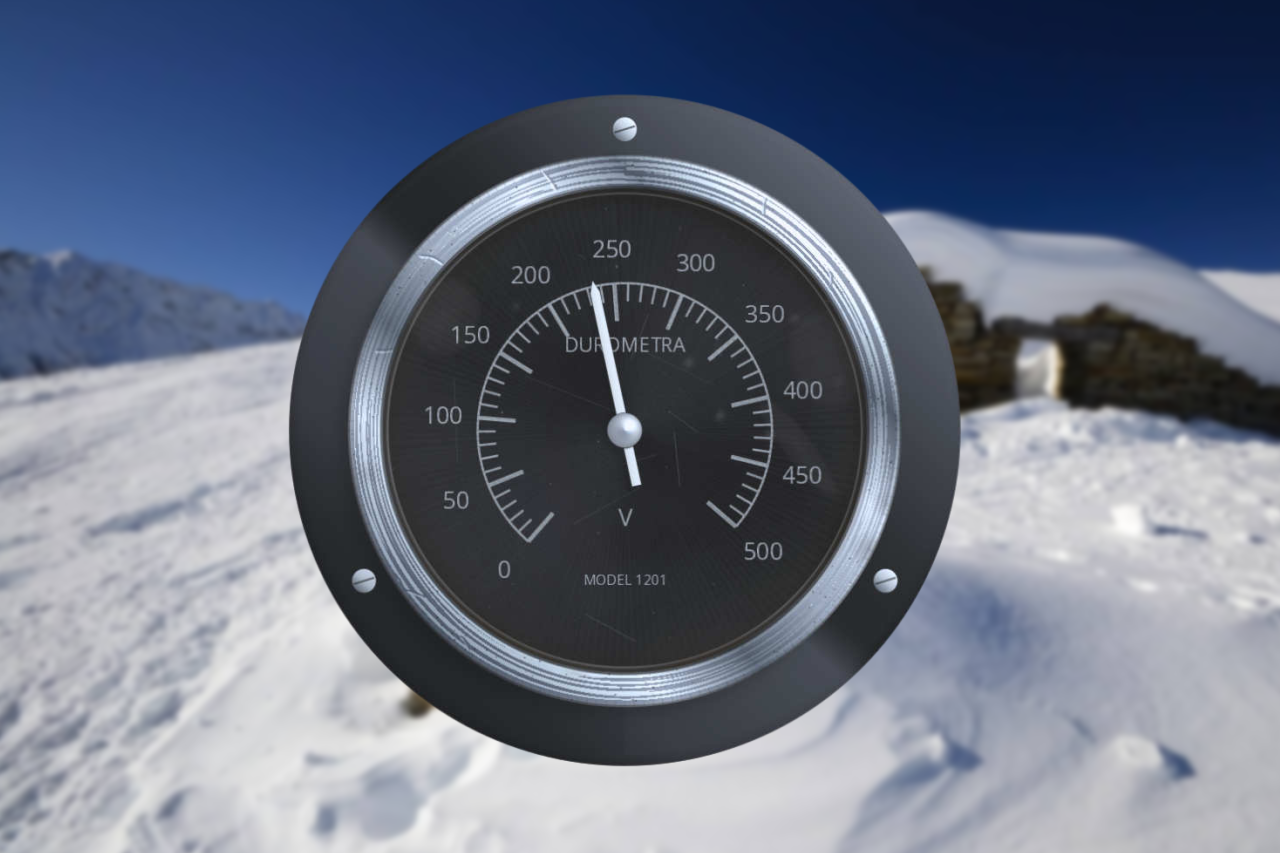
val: V 235
